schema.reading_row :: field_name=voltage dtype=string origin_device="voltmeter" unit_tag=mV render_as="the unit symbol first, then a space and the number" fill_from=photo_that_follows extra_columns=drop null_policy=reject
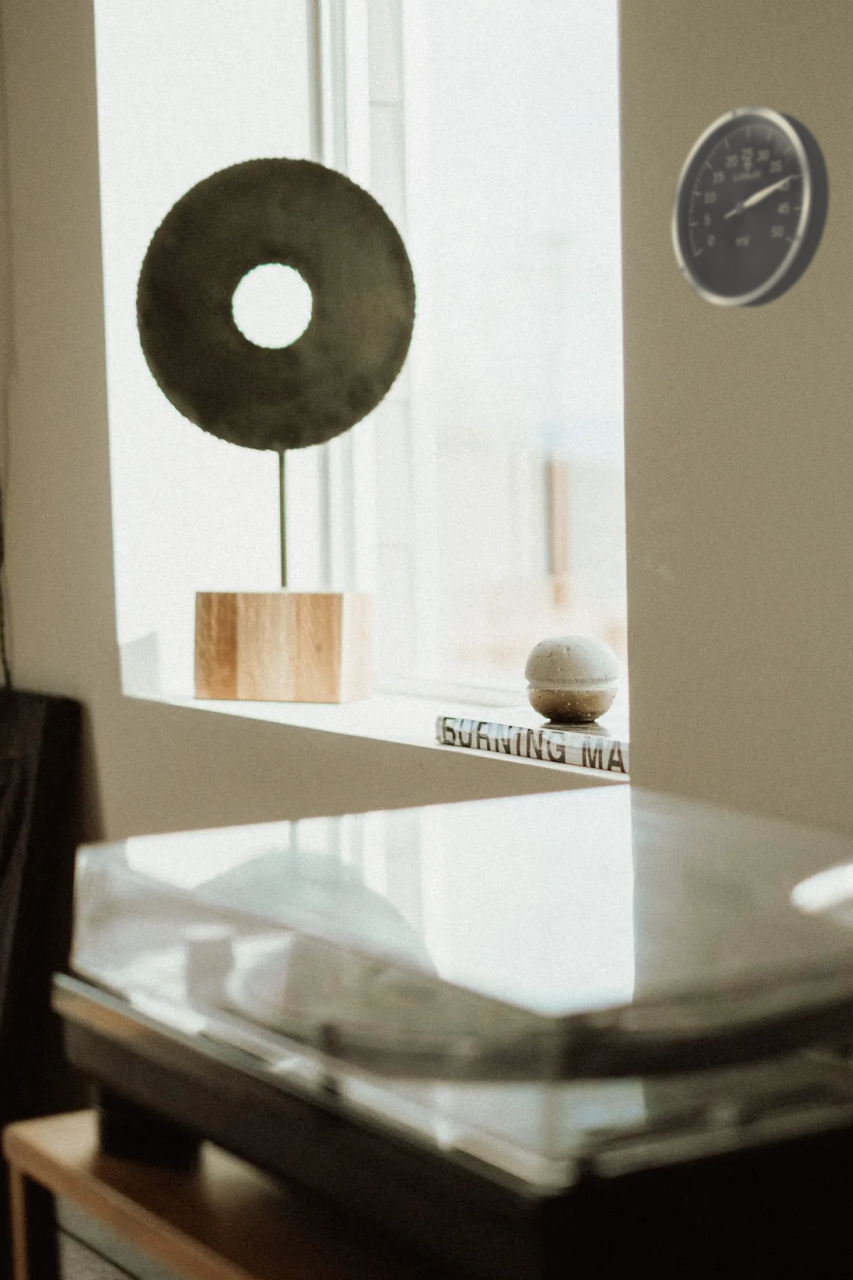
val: mV 40
